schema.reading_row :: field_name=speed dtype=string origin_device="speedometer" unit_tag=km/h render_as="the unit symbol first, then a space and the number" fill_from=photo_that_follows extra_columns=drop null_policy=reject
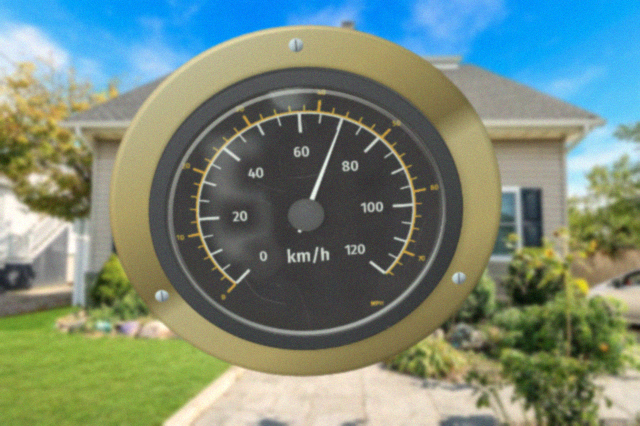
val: km/h 70
